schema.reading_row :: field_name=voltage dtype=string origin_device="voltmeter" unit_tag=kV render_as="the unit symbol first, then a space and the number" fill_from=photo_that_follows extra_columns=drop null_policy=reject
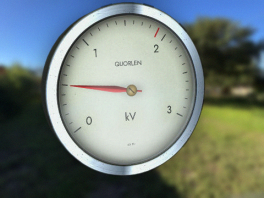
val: kV 0.5
